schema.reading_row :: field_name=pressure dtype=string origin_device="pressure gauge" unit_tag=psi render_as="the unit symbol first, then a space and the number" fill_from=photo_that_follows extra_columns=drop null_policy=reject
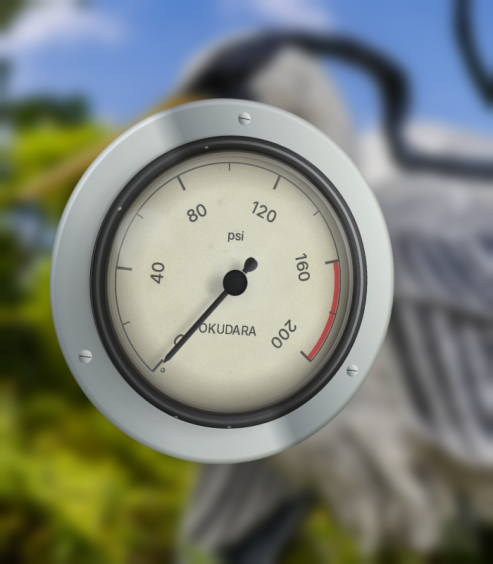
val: psi 0
